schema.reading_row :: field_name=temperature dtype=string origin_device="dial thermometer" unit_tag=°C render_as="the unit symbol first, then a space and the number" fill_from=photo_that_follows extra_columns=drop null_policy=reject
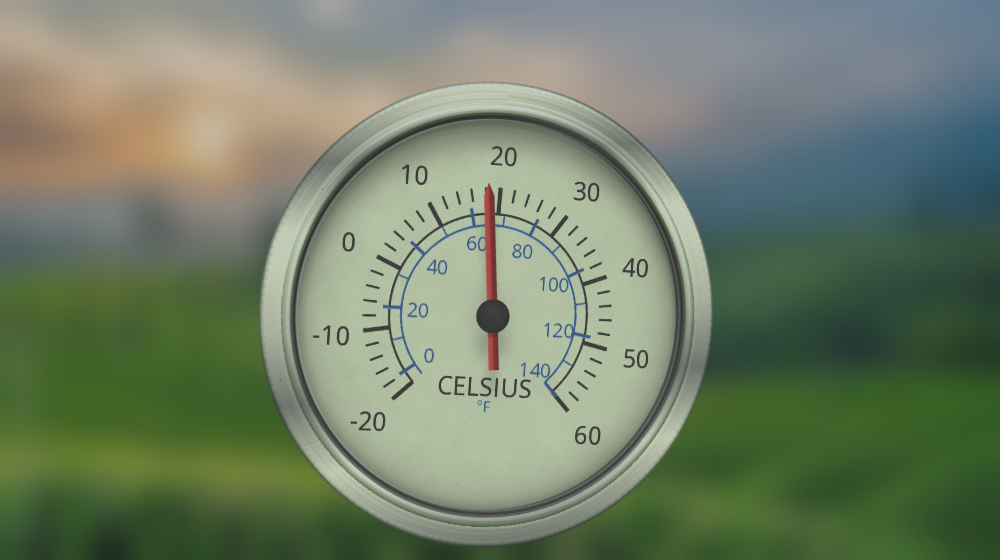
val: °C 18
